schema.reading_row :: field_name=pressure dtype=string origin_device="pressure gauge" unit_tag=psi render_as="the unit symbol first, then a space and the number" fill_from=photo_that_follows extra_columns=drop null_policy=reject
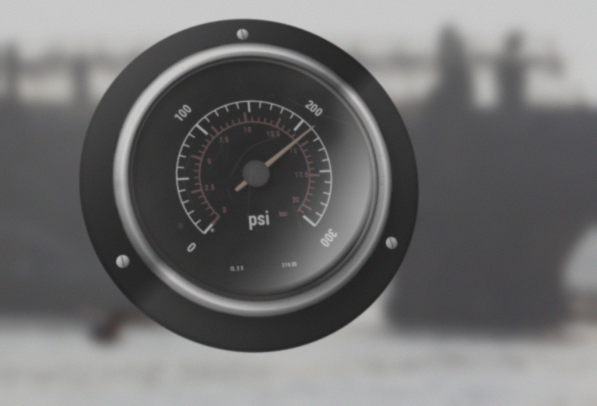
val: psi 210
